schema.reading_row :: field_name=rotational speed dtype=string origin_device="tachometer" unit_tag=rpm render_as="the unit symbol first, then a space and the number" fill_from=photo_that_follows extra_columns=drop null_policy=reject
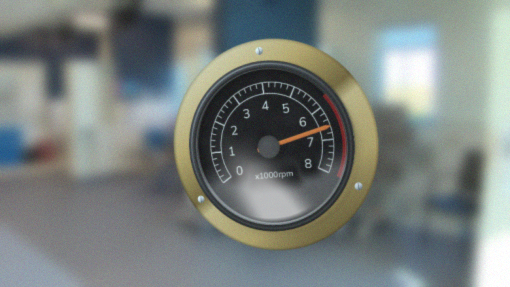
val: rpm 6600
